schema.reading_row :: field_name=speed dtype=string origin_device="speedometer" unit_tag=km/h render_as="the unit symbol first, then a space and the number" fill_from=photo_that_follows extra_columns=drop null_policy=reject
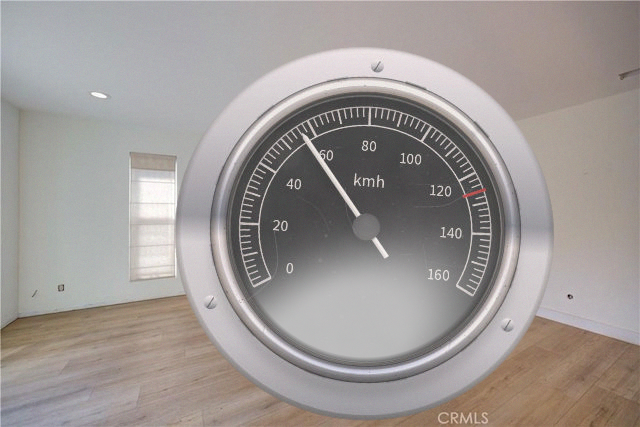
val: km/h 56
